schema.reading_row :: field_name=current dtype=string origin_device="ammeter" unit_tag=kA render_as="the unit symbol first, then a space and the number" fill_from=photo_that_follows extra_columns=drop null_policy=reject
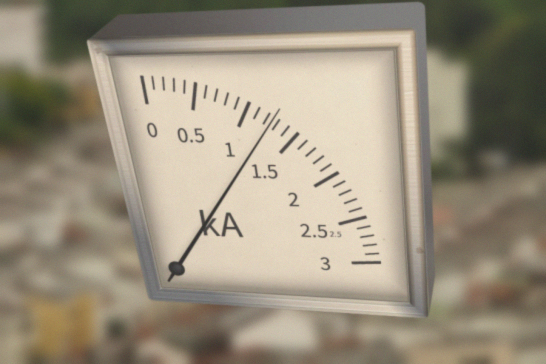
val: kA 1.25
